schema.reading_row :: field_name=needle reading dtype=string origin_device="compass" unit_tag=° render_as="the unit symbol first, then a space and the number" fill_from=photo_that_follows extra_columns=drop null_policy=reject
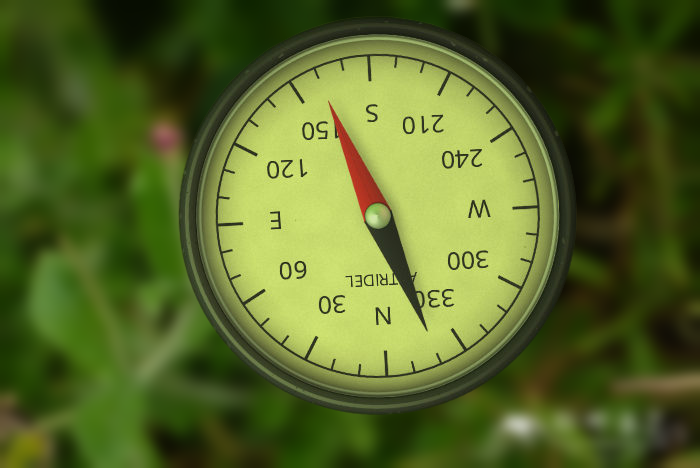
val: ° 160
